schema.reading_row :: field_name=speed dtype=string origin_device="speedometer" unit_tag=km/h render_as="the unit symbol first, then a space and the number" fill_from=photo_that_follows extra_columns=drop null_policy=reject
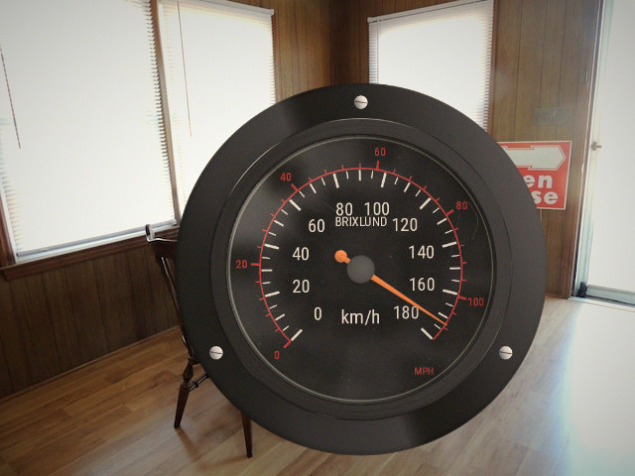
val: km/h 172.5
